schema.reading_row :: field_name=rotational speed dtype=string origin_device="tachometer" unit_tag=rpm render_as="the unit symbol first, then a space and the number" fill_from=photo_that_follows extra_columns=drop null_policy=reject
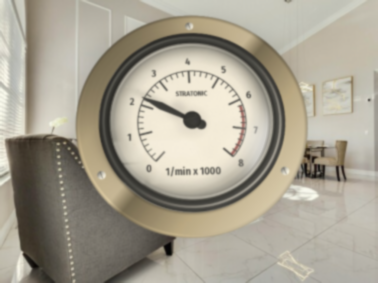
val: rpm 2200
